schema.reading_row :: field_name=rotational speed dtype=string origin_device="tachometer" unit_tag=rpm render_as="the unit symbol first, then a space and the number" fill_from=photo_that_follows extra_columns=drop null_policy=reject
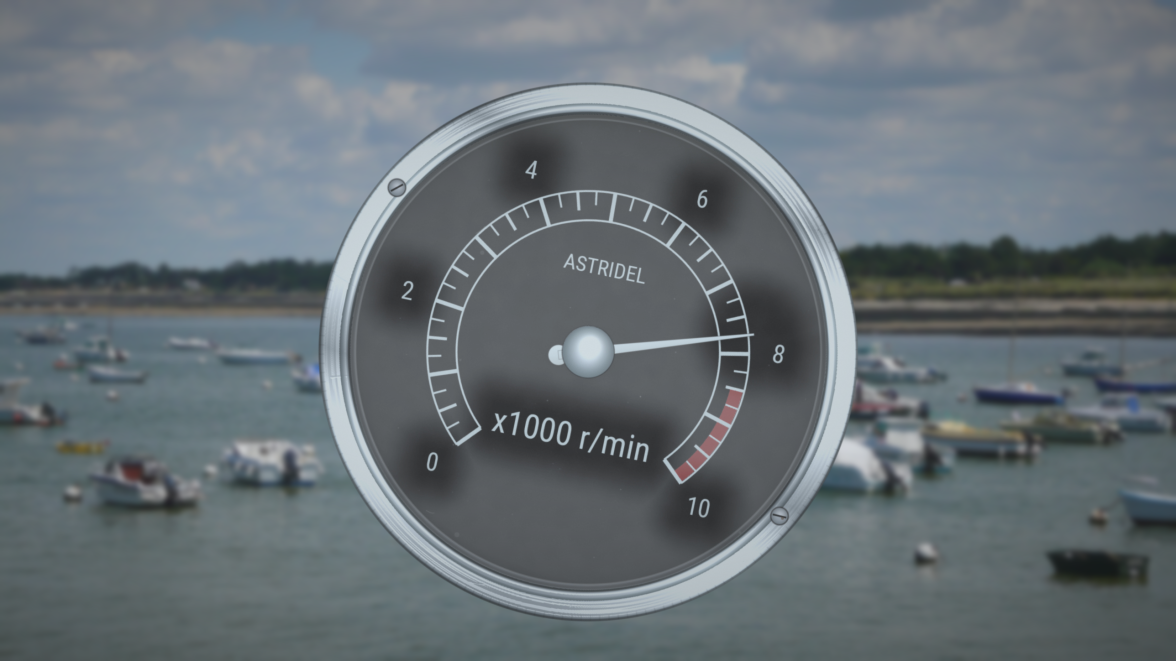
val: rpm 7750
